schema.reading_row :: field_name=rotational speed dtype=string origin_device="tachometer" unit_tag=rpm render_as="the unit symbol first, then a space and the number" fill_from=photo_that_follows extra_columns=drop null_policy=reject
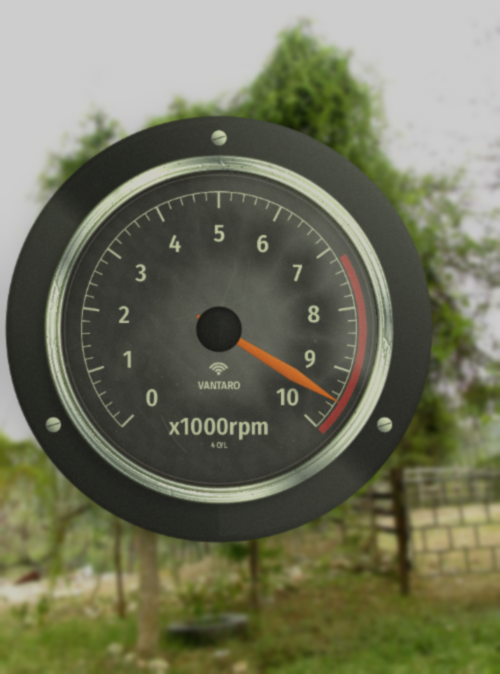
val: rpm 9500
